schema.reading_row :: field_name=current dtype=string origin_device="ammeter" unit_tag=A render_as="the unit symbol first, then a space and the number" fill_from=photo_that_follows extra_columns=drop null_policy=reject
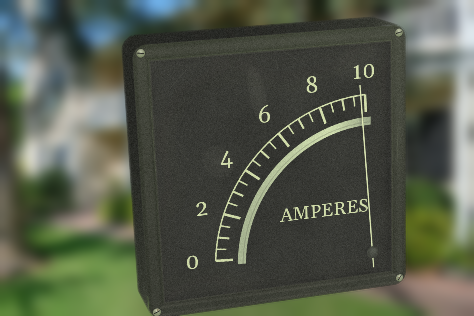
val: A 9.75
